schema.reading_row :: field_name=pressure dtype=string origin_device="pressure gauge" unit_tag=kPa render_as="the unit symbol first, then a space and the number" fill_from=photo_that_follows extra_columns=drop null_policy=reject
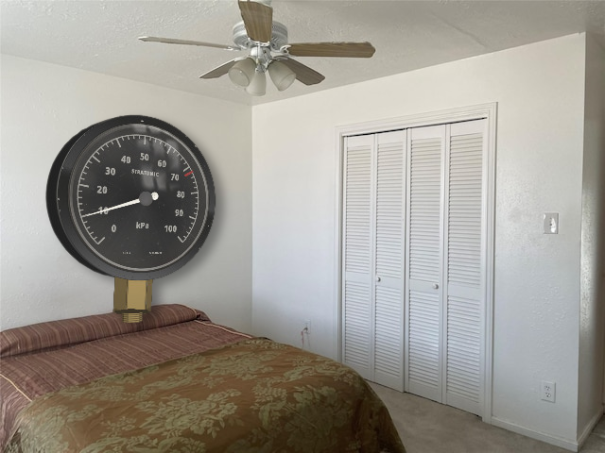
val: kPa 10
